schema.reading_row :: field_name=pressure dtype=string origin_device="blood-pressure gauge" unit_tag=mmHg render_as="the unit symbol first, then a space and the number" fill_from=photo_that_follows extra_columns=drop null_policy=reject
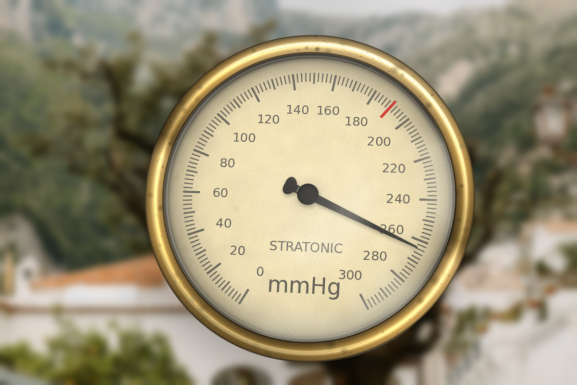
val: mmHg 264
